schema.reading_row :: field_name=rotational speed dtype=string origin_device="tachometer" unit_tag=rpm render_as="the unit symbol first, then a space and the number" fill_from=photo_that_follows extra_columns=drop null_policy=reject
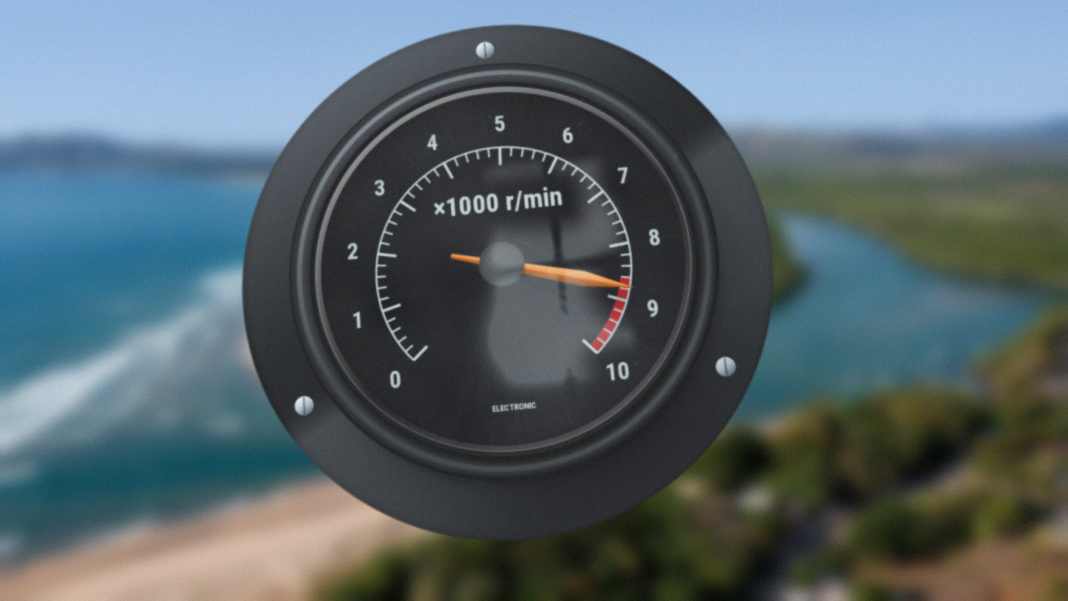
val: rpm 8800
